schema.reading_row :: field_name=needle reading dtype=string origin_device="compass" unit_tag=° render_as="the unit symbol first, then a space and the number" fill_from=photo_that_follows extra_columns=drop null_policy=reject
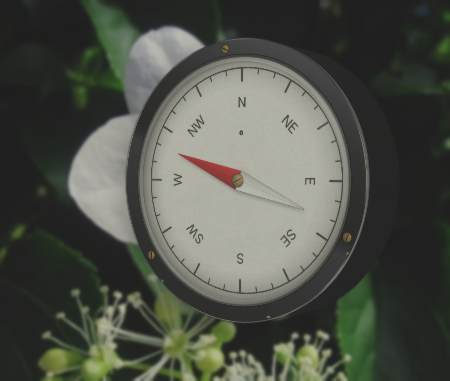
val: ° 290
